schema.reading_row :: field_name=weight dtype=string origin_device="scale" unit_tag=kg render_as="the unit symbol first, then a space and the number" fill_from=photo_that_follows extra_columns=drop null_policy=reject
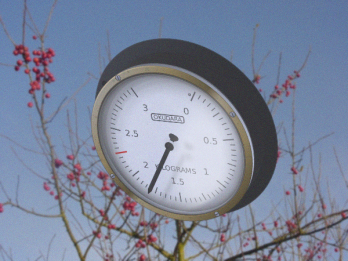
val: kg 1.8
